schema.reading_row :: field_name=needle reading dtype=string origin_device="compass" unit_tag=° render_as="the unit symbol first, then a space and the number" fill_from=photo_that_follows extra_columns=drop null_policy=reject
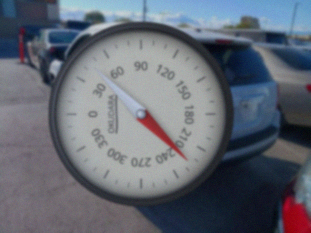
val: ° 225
